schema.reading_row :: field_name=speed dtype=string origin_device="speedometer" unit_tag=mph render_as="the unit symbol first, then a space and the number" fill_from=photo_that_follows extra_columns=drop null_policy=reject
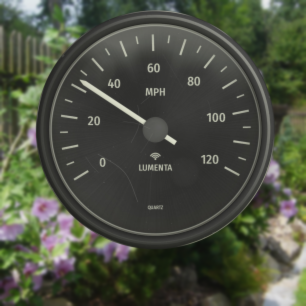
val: mph 32.5
